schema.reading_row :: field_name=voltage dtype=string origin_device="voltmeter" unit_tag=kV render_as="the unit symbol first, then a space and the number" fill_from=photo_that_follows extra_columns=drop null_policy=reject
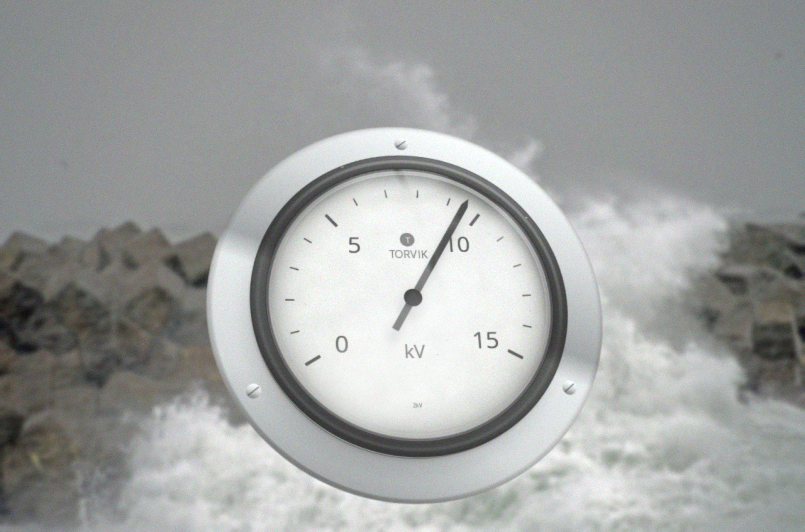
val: kV 9.5
